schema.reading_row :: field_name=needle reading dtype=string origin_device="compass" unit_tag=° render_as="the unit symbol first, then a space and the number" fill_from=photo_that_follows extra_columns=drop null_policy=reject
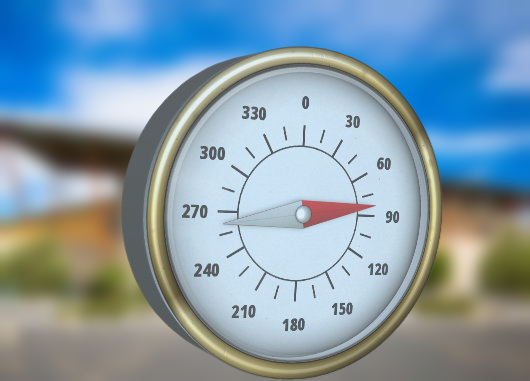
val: ° 82.5
